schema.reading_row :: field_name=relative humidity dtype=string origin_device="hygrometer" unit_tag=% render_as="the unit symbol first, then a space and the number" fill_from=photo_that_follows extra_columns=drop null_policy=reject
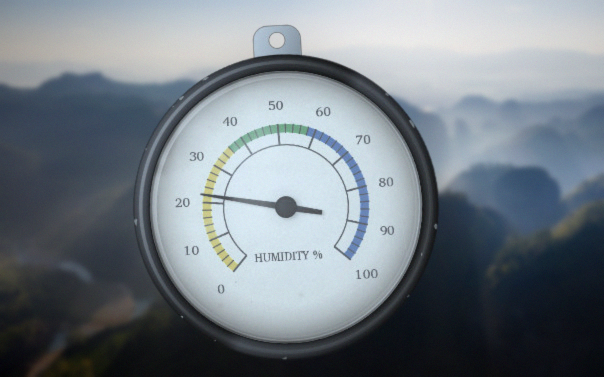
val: % 22
